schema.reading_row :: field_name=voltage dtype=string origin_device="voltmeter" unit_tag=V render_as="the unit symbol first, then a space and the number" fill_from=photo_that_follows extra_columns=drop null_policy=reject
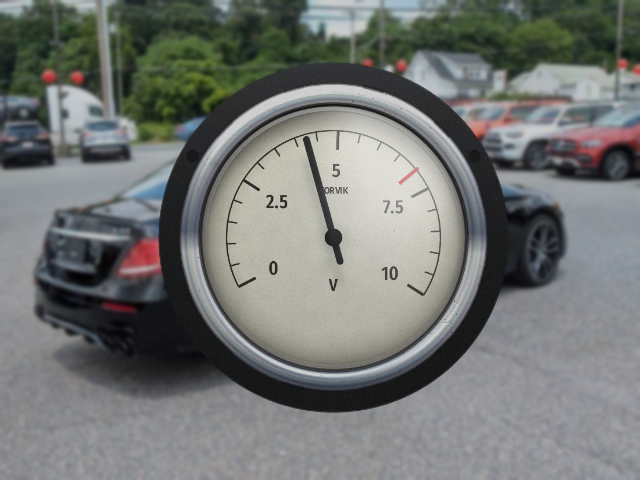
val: V 4.25
